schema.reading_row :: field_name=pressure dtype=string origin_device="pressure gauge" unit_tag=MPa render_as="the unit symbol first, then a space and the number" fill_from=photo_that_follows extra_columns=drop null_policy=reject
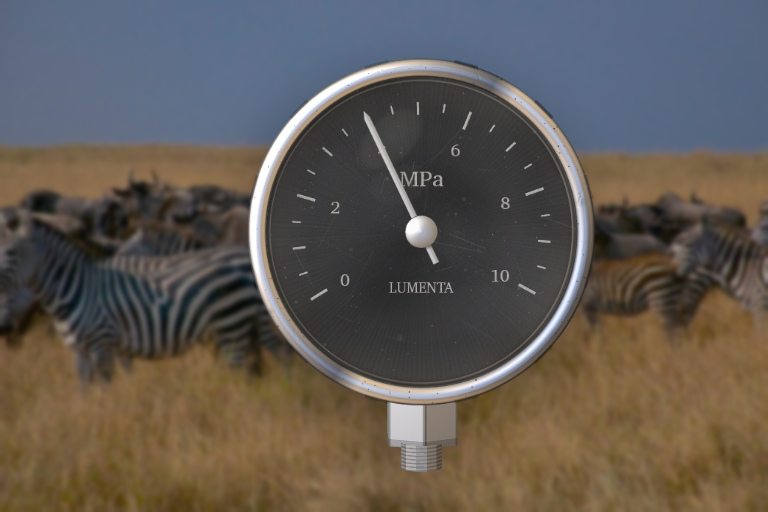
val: MPa 4
